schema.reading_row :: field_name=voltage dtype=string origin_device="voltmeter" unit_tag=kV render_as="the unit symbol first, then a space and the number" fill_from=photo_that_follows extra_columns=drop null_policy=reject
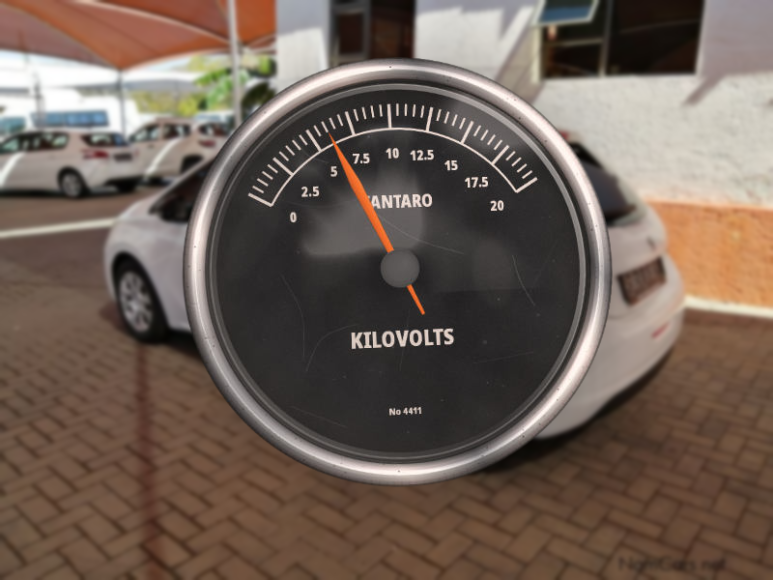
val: kV 6
